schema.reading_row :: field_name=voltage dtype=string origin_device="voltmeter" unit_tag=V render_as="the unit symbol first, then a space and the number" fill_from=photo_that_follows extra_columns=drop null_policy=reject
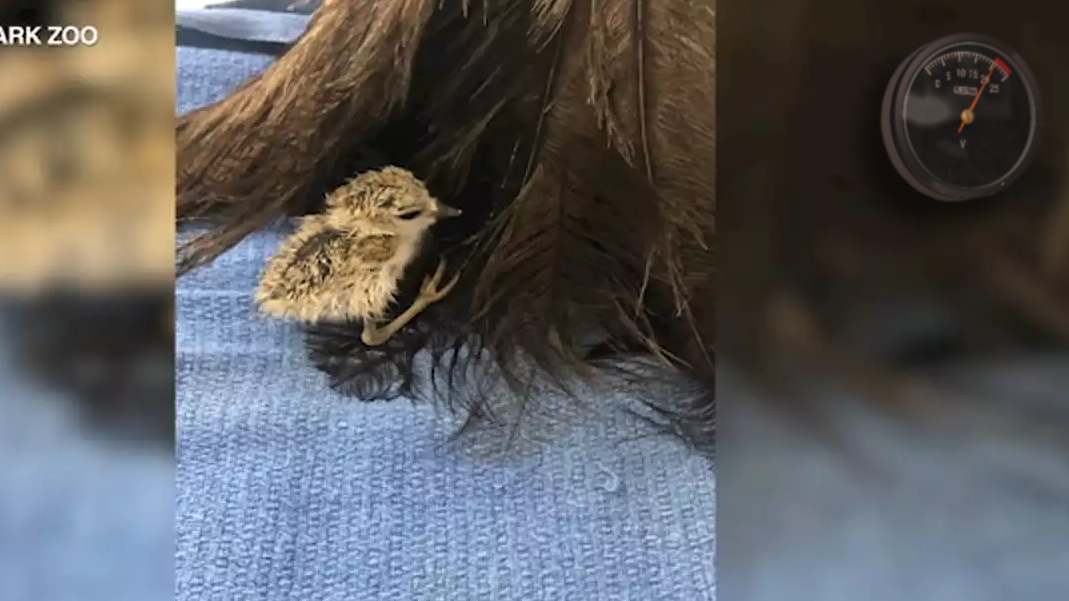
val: V 20
